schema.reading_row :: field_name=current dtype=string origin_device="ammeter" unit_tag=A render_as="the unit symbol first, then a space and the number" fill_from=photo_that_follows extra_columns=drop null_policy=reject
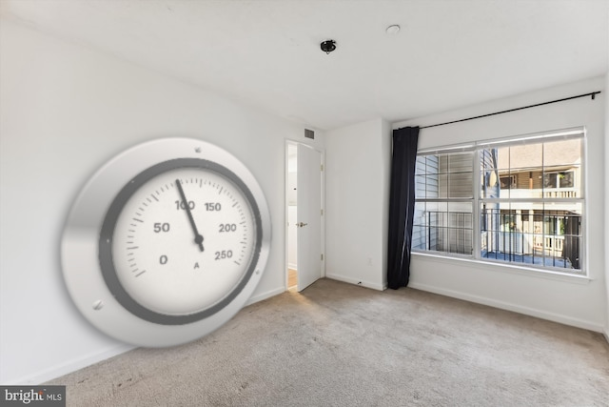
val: A 100
